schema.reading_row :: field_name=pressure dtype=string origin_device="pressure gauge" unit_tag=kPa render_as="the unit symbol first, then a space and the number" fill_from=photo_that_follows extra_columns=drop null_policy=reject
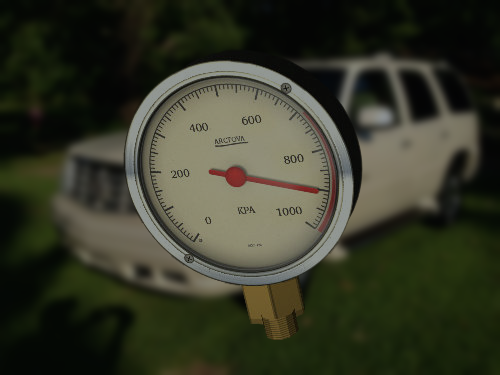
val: kPa 900
